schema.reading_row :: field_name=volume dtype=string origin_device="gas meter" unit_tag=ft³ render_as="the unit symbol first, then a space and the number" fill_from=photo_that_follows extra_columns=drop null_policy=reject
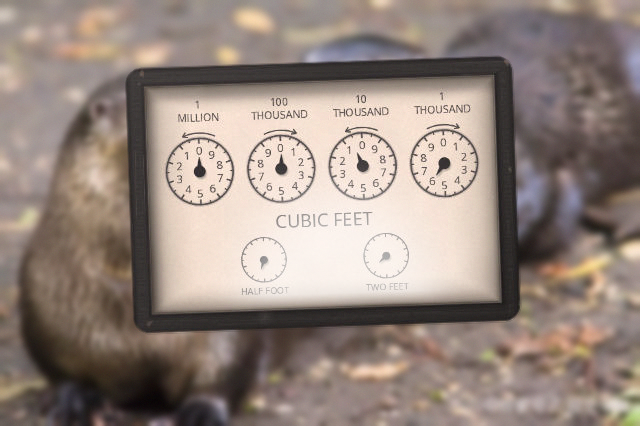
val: ft³ 600
